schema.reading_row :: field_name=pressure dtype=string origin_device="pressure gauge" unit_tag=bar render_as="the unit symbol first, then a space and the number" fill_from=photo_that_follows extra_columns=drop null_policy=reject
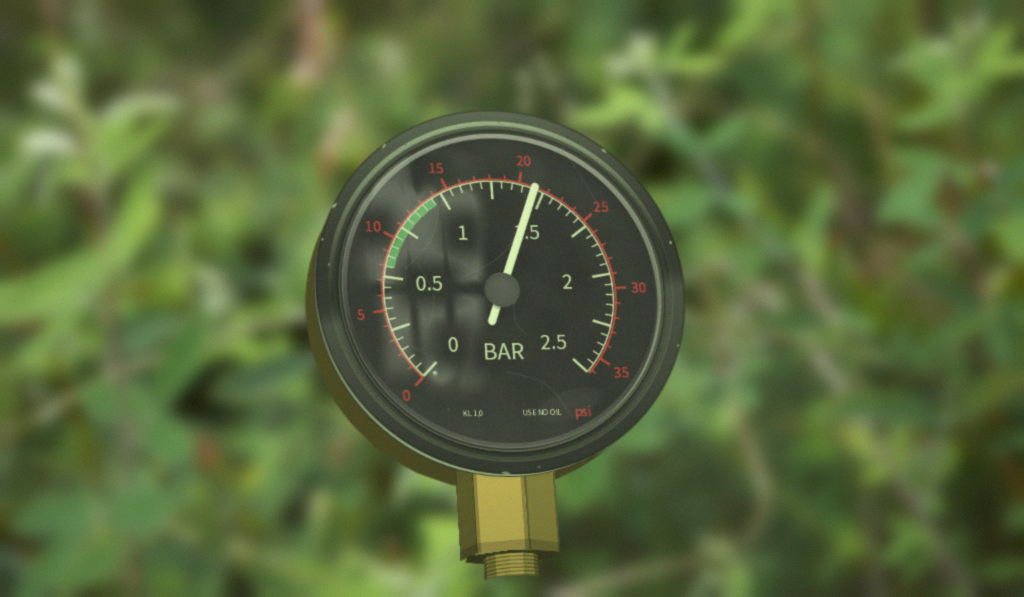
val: bar 1.45
